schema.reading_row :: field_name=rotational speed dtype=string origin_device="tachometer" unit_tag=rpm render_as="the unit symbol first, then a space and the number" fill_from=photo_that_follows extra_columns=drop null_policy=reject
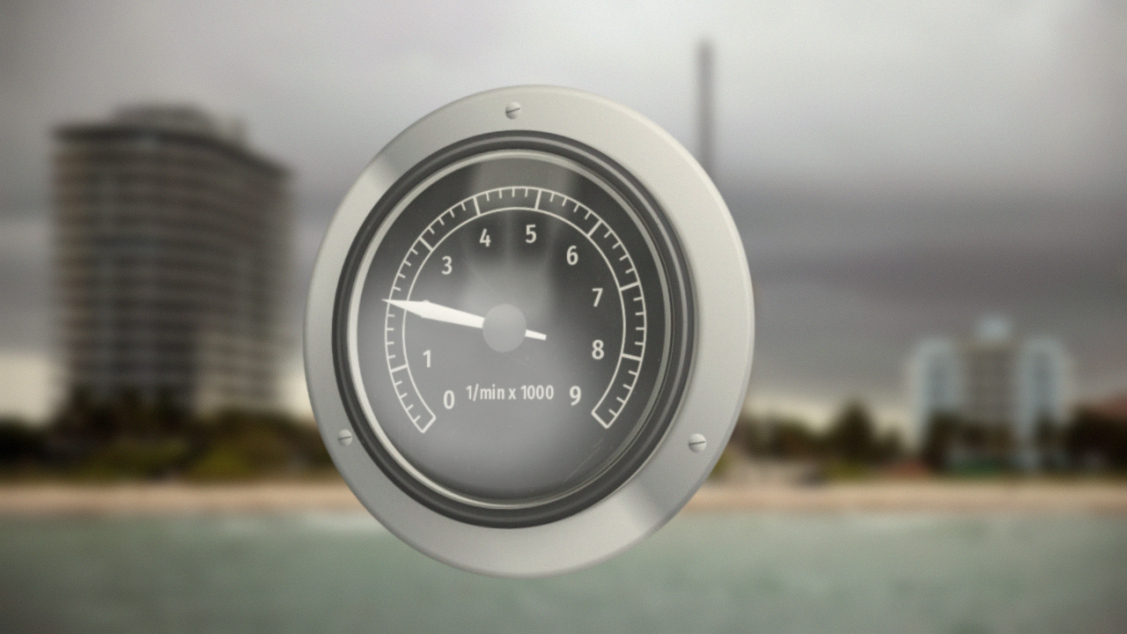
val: rpm 2000
